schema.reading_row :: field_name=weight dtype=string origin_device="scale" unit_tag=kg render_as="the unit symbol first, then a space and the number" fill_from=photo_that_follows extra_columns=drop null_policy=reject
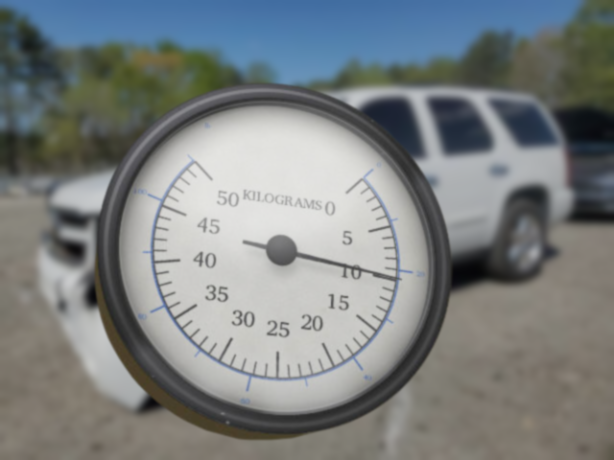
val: kg 10
